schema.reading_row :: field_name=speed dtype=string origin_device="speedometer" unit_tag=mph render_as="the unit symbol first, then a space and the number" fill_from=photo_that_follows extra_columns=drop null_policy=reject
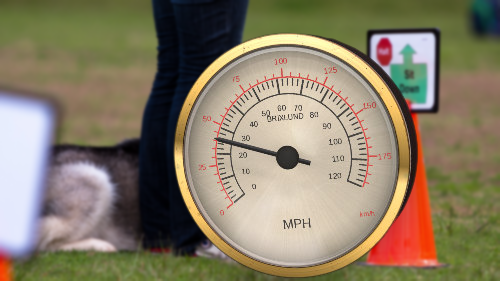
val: mph 26
